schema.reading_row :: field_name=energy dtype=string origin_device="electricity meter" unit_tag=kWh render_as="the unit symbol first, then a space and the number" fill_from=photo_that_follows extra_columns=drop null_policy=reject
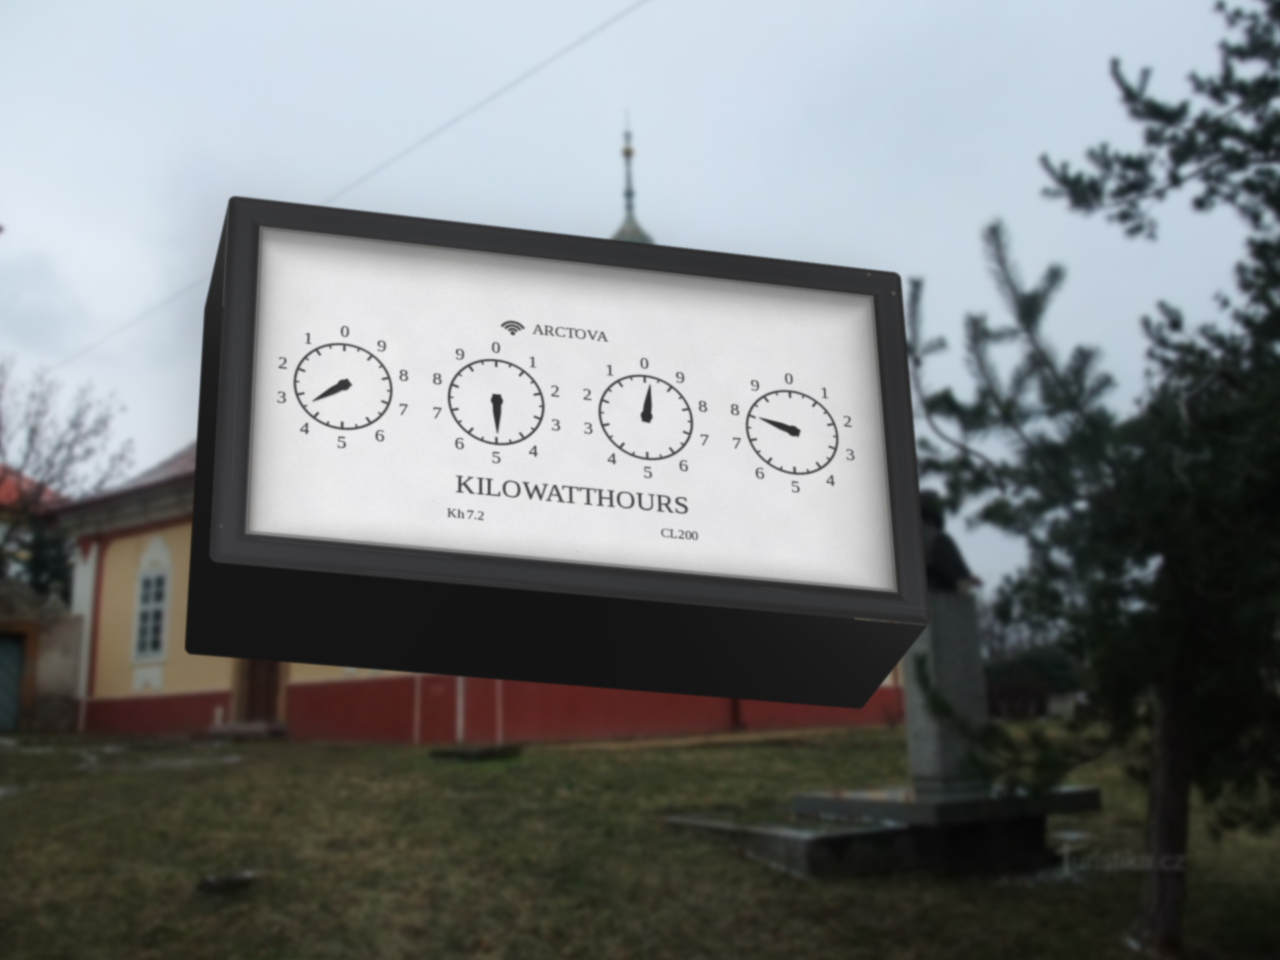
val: kWh 3498
